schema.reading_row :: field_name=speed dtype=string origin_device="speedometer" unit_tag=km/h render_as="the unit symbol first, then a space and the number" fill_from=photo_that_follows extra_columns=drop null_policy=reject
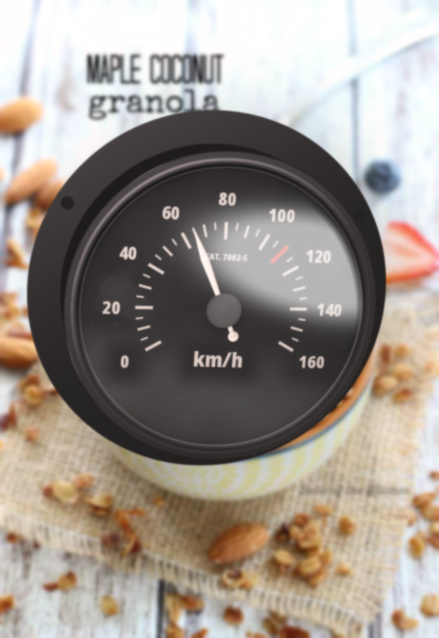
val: km/h 65
